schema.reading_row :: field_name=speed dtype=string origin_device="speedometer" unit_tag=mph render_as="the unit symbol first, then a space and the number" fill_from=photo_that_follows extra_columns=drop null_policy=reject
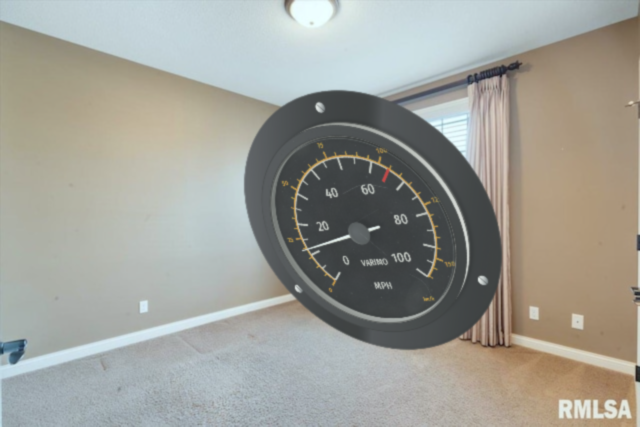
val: mph 12.5
